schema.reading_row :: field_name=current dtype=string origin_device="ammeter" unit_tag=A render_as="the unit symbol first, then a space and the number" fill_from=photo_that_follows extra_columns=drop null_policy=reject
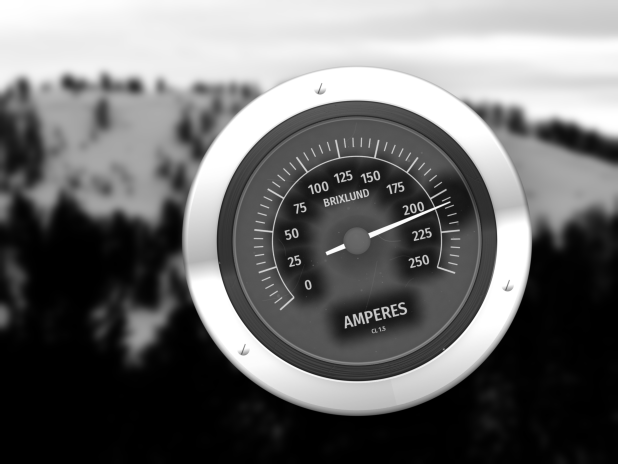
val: A 207.5
